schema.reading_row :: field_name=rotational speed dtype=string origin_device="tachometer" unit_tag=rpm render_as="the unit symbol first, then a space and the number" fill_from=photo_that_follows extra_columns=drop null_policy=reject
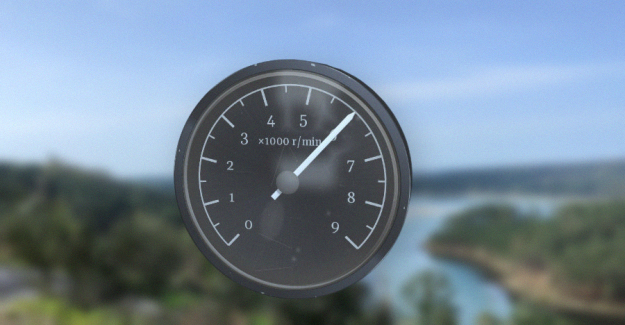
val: rpm 6000
